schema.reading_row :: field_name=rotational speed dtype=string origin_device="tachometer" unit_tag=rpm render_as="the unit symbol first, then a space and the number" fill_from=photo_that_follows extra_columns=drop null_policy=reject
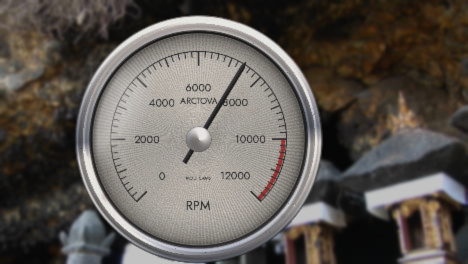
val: rpm 7400
